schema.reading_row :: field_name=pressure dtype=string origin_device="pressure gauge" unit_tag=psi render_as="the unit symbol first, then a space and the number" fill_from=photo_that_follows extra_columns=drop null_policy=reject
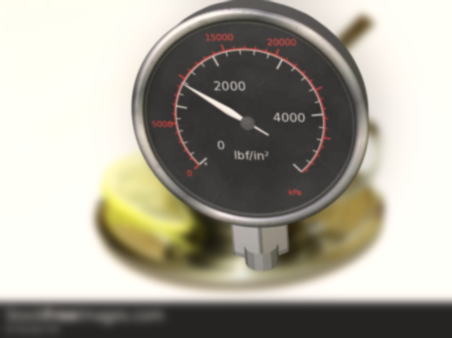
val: psi 1400
